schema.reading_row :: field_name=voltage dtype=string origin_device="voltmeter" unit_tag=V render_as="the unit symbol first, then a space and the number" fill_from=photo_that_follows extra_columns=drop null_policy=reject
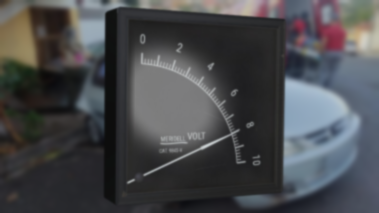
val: V 8
